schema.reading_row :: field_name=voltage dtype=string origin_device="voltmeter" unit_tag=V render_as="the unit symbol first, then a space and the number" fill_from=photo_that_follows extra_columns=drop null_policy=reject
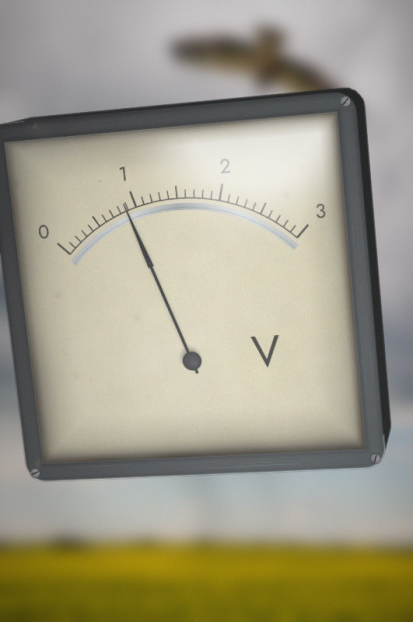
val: V 0.9
